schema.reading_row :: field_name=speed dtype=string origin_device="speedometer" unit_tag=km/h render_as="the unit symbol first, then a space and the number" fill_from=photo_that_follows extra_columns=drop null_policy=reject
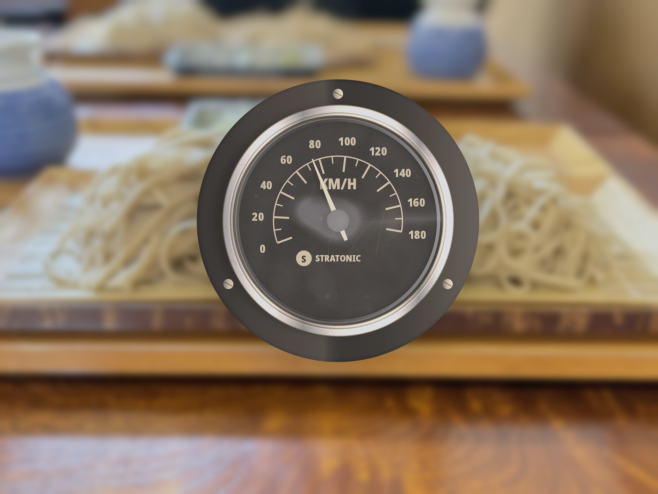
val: km/h 75
